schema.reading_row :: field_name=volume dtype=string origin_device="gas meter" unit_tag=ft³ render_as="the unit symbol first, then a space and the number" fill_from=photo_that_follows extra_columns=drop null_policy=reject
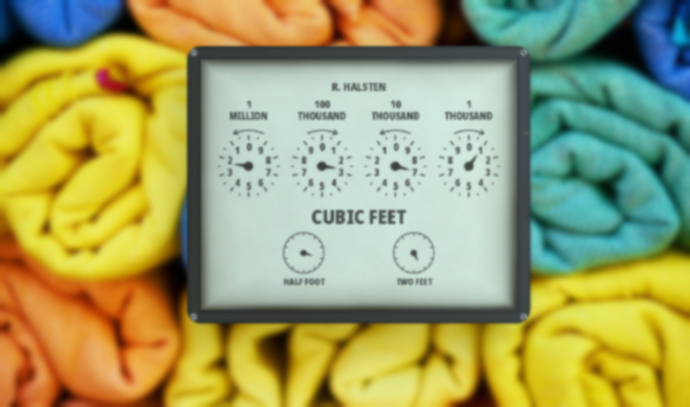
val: ft³ 227100
